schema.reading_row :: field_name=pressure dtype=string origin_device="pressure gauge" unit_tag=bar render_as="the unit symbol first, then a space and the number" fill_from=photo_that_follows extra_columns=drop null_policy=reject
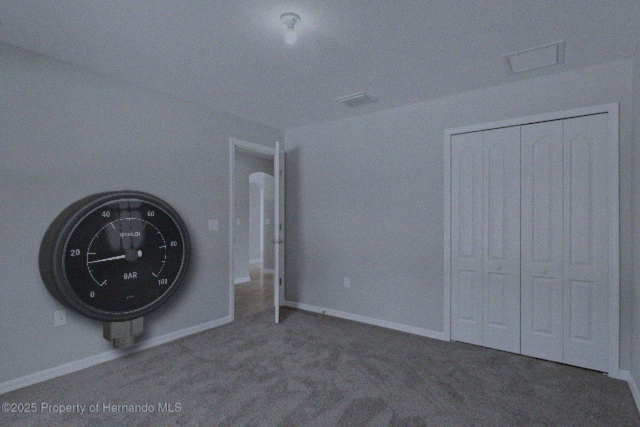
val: bar 15
